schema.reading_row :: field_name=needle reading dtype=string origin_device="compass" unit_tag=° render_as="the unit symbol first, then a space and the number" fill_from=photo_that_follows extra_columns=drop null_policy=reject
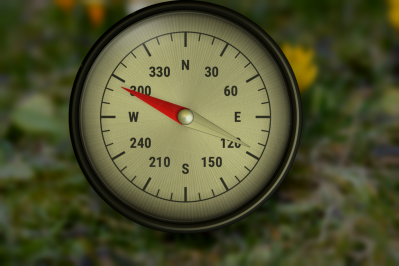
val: ° 295
